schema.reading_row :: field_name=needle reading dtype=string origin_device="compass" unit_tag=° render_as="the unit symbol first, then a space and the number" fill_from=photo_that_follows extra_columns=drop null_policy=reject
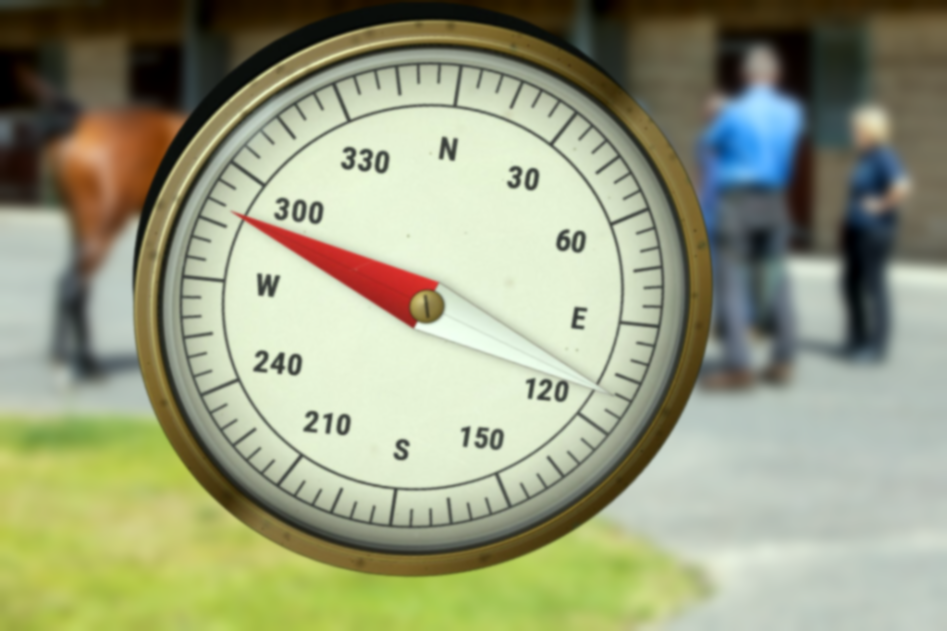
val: ° 290
